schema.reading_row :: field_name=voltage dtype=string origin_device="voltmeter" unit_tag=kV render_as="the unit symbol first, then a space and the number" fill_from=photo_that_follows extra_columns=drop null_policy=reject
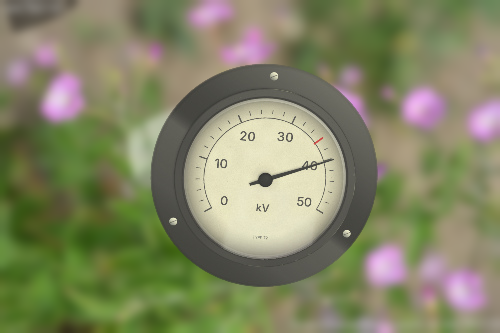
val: kV 40
